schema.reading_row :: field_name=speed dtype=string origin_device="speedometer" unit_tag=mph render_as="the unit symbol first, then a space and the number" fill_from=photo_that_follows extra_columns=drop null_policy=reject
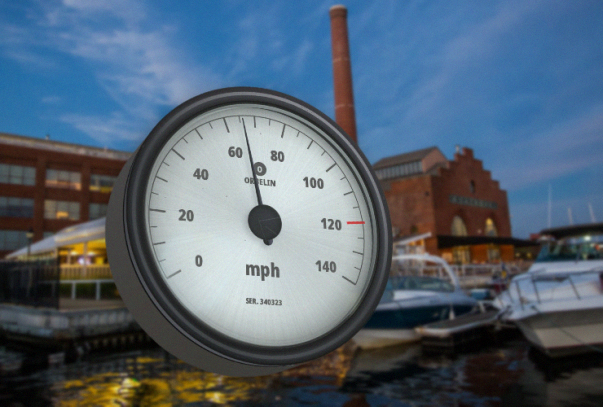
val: mph 65
